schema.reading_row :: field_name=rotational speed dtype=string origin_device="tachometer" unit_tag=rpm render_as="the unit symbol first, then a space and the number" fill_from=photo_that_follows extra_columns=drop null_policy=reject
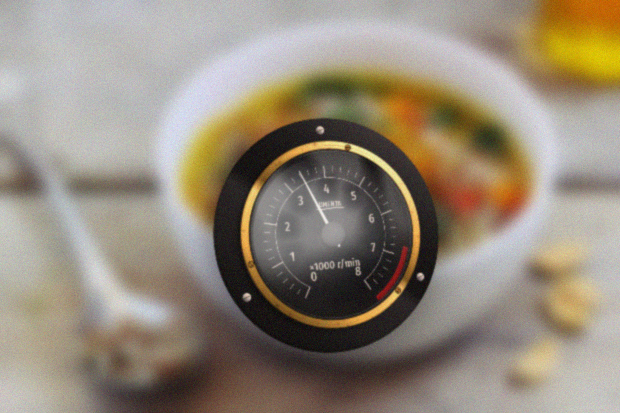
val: rpm 3400
